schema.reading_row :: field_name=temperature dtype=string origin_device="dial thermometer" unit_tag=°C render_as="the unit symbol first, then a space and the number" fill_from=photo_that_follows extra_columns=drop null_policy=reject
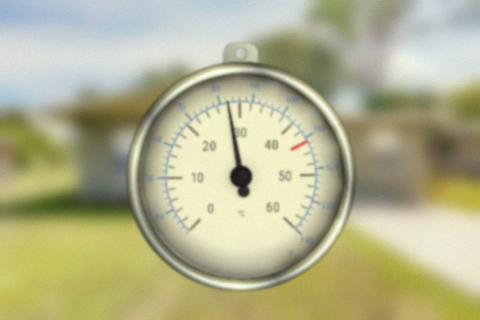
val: °C 28
